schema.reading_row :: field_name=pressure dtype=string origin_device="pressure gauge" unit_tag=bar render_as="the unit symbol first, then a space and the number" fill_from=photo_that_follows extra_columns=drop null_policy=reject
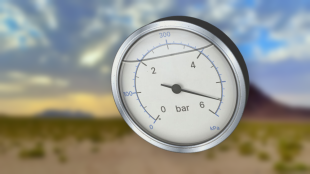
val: bar 5.5
